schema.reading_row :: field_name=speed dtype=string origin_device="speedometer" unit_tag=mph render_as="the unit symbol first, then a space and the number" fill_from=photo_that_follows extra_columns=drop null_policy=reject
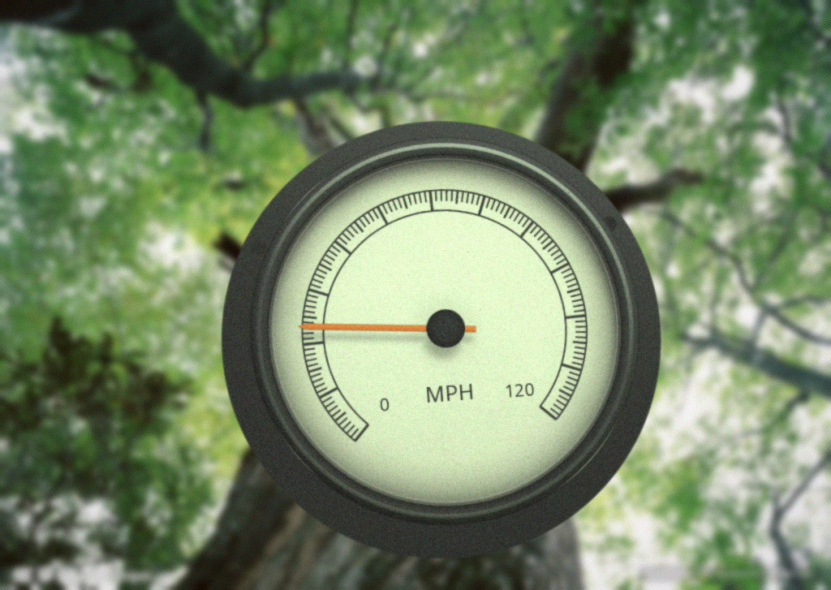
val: mph 23
